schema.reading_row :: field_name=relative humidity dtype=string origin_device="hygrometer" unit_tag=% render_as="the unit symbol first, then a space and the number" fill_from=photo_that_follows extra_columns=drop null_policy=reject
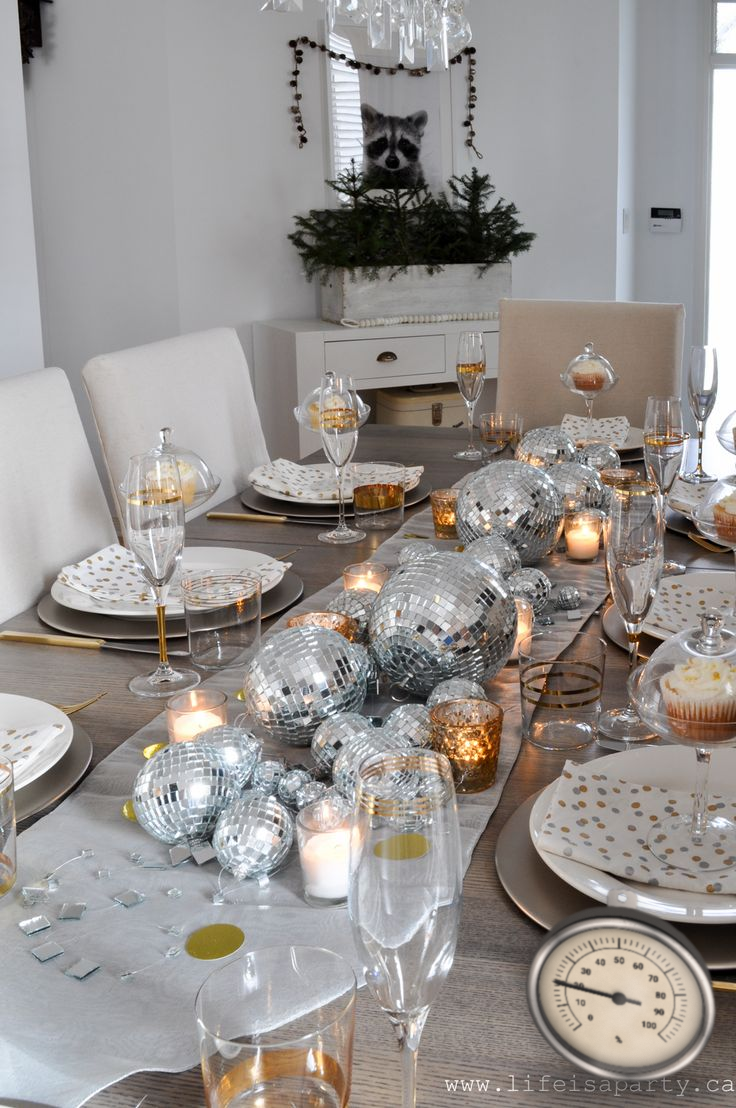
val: % 20
